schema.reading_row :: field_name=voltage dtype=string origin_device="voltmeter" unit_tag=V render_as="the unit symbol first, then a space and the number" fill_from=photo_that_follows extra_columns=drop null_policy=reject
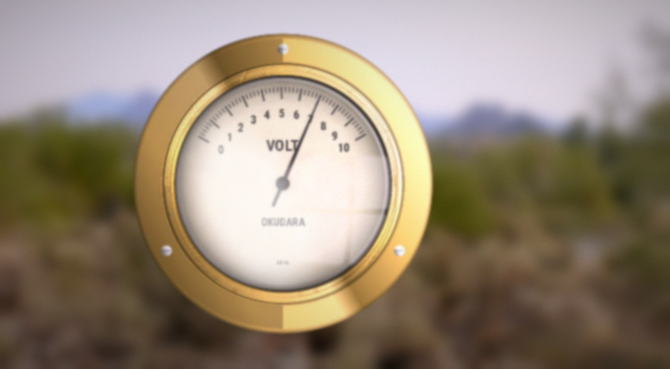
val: V 7
